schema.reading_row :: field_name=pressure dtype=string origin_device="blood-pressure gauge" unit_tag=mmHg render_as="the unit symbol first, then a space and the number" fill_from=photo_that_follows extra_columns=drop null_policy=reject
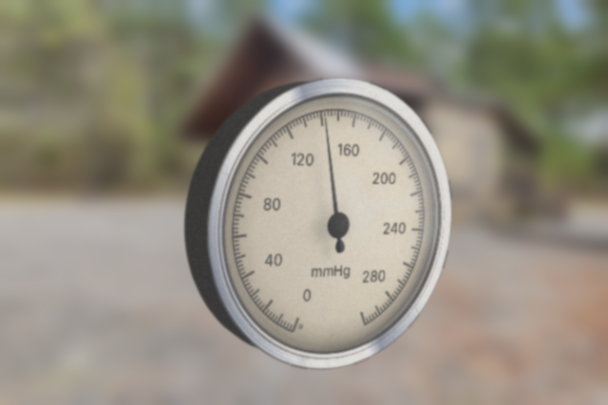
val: mmHg 140
